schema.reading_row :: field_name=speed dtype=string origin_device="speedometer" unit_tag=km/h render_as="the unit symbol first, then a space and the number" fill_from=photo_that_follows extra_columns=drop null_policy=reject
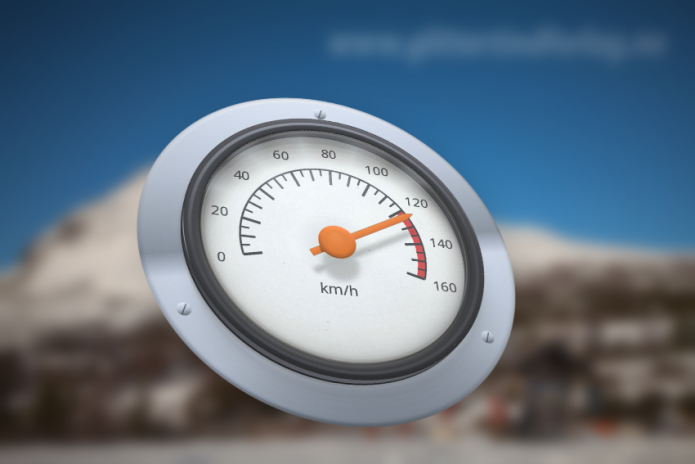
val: km/h 125
